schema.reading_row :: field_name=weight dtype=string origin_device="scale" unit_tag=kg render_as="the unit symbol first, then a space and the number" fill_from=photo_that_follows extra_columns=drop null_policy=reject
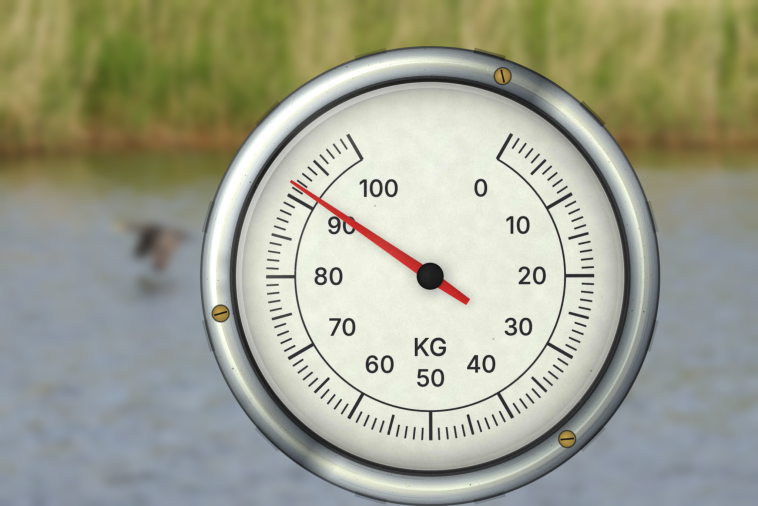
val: kg 91.5
